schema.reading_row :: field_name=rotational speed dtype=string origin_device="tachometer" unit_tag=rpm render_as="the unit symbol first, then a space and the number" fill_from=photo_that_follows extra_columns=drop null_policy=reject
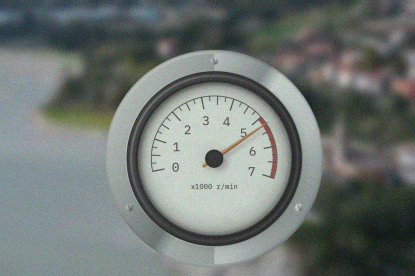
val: rpm 5250
